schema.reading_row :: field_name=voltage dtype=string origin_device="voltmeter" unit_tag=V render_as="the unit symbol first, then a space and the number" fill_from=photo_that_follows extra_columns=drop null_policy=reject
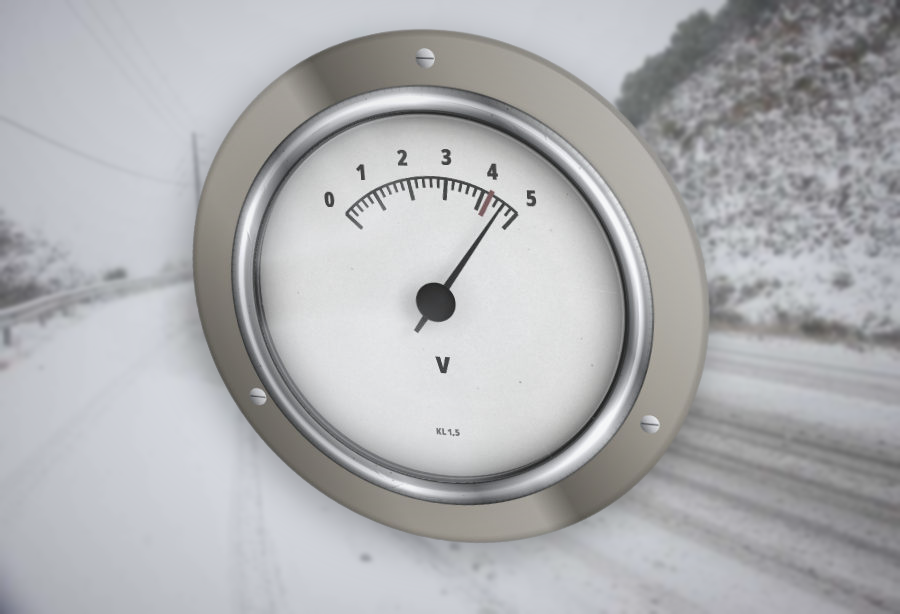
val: V 4.6
